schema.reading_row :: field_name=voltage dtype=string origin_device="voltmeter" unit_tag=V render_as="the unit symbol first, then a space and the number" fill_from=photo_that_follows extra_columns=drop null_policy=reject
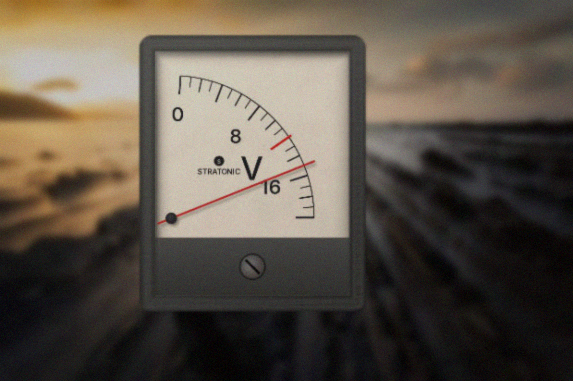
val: V 15
